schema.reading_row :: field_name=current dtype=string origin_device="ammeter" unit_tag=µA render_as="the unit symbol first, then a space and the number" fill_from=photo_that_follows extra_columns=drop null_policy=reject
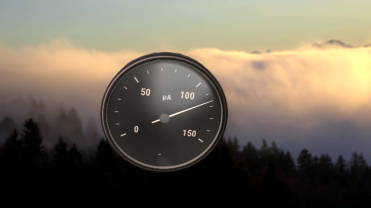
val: µA 115
